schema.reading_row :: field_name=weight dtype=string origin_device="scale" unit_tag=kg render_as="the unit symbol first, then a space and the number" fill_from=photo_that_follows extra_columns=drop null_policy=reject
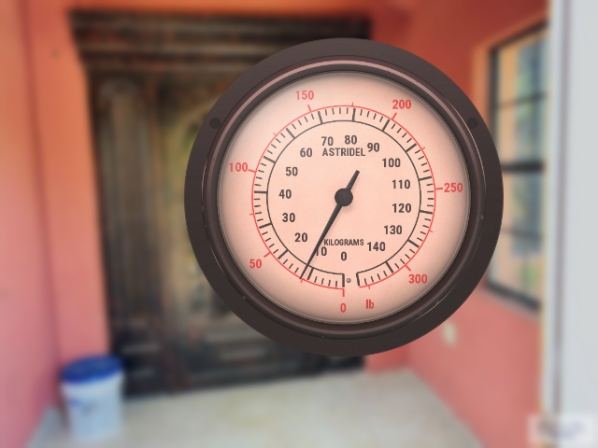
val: kg 12
